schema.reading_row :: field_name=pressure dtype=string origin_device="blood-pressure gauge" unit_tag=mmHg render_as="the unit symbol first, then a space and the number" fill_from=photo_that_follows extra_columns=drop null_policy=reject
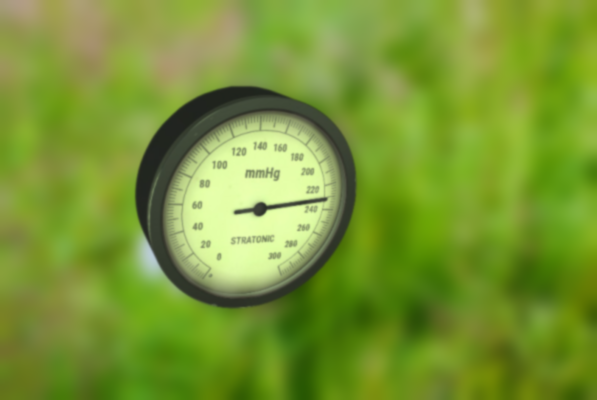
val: mmHg 230
